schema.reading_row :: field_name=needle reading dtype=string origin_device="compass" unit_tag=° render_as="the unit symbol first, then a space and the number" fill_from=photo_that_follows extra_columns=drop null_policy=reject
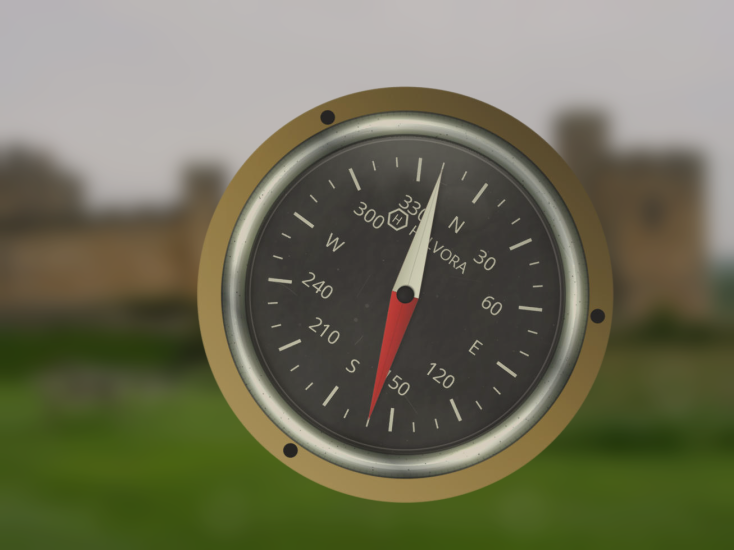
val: ° 160
